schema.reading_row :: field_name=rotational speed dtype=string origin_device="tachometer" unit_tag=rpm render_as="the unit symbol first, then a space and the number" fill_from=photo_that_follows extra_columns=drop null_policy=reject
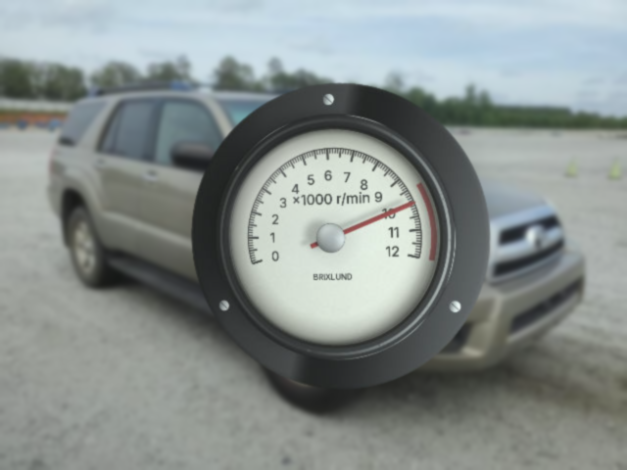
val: rpm 10000
